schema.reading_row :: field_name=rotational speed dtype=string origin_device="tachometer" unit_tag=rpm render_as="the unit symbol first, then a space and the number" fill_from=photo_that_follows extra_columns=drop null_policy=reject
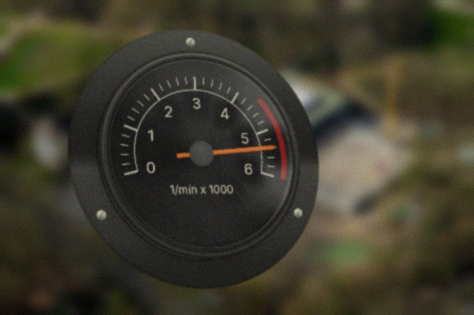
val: rpm 5400
